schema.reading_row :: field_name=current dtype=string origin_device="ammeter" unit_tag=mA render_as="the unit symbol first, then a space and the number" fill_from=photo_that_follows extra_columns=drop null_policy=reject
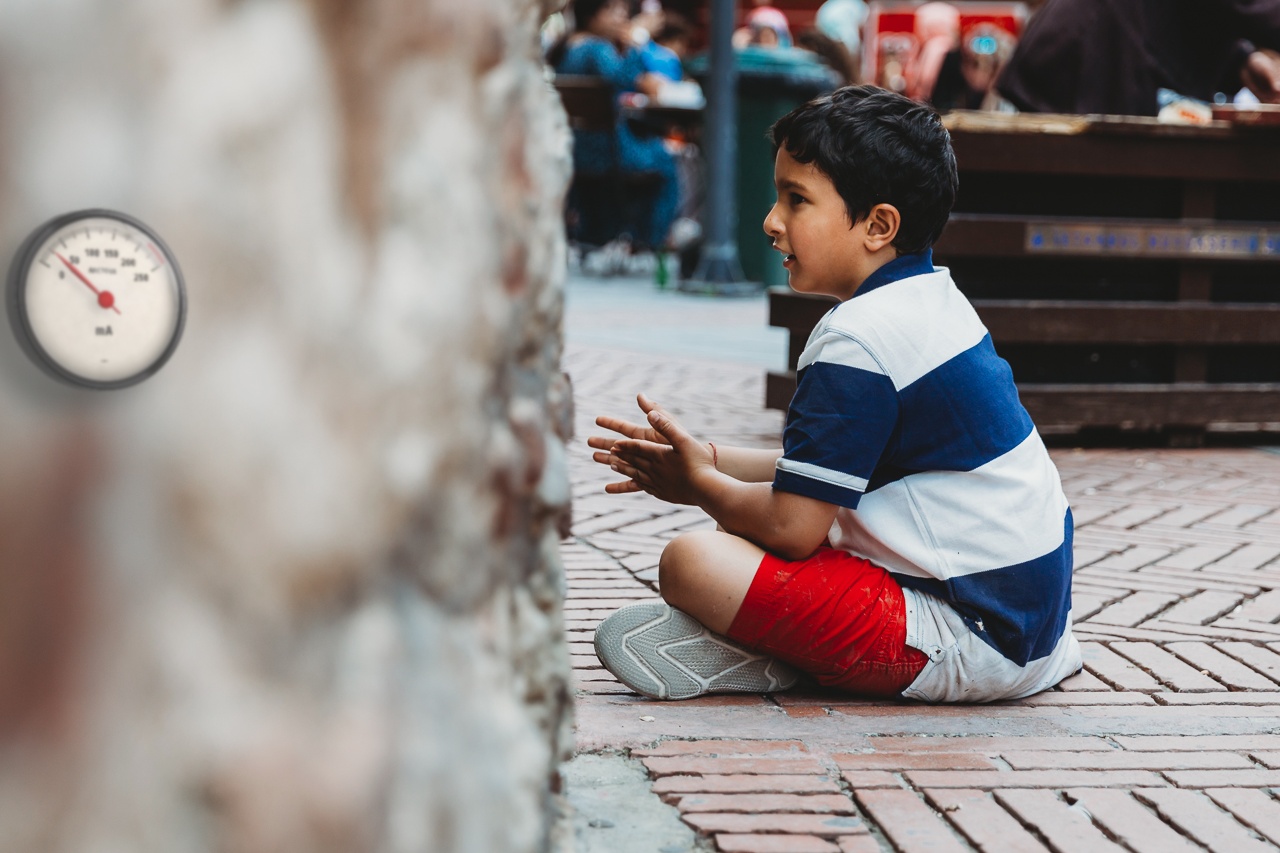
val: mA 25
